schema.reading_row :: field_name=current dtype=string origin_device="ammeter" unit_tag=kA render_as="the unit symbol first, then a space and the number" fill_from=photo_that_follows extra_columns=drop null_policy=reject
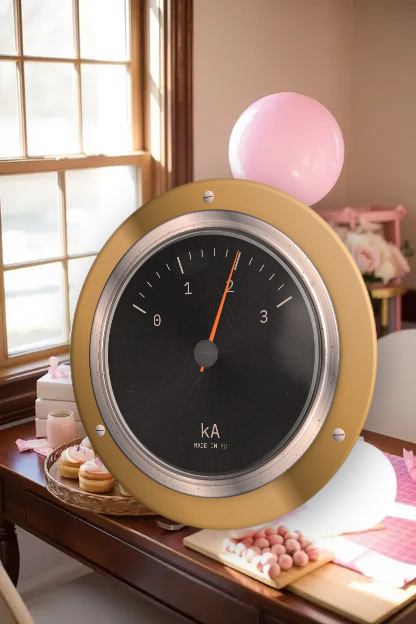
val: kA 2
